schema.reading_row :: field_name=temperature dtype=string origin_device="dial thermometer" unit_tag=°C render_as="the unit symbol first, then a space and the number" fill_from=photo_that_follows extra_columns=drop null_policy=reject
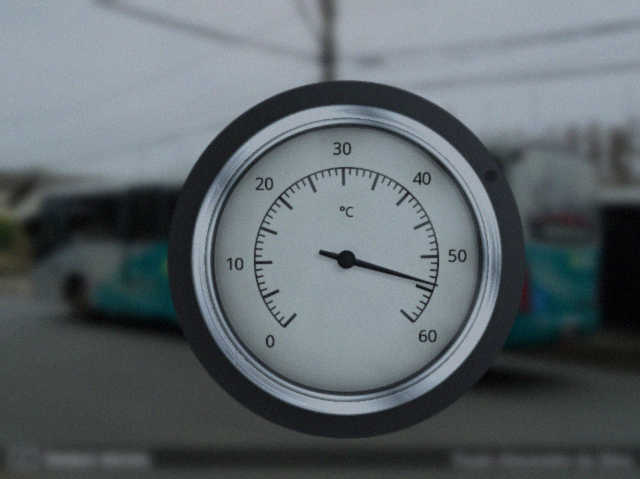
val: °C 54
